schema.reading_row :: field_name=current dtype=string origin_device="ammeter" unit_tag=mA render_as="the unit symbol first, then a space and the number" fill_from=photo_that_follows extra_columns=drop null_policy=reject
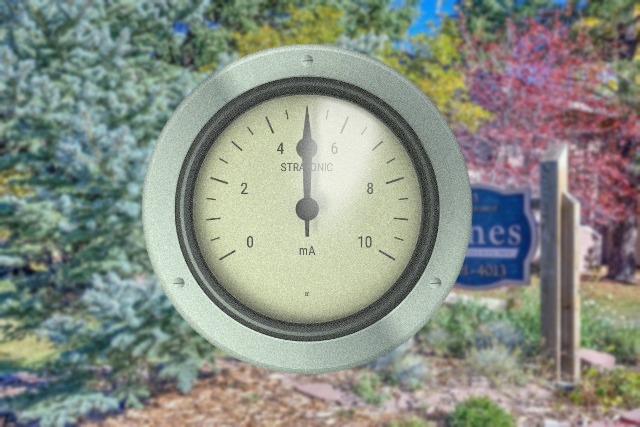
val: mA 5
